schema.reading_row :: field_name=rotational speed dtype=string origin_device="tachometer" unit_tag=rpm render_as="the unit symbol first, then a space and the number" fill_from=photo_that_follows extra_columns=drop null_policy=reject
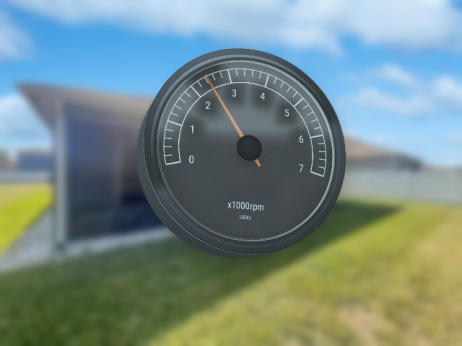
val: rpm 2400
